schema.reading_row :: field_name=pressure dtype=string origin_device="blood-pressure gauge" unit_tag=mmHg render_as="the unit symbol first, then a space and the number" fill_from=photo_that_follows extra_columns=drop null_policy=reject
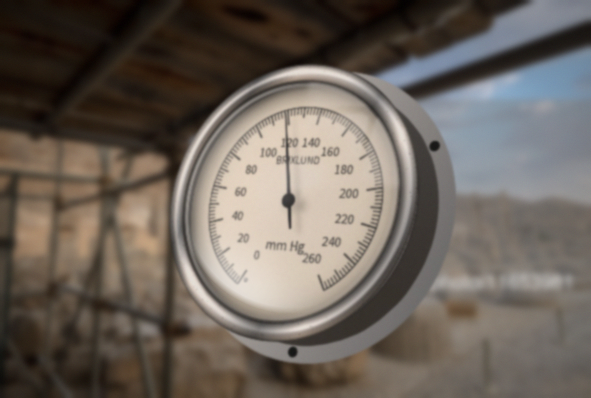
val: mmHg 120
